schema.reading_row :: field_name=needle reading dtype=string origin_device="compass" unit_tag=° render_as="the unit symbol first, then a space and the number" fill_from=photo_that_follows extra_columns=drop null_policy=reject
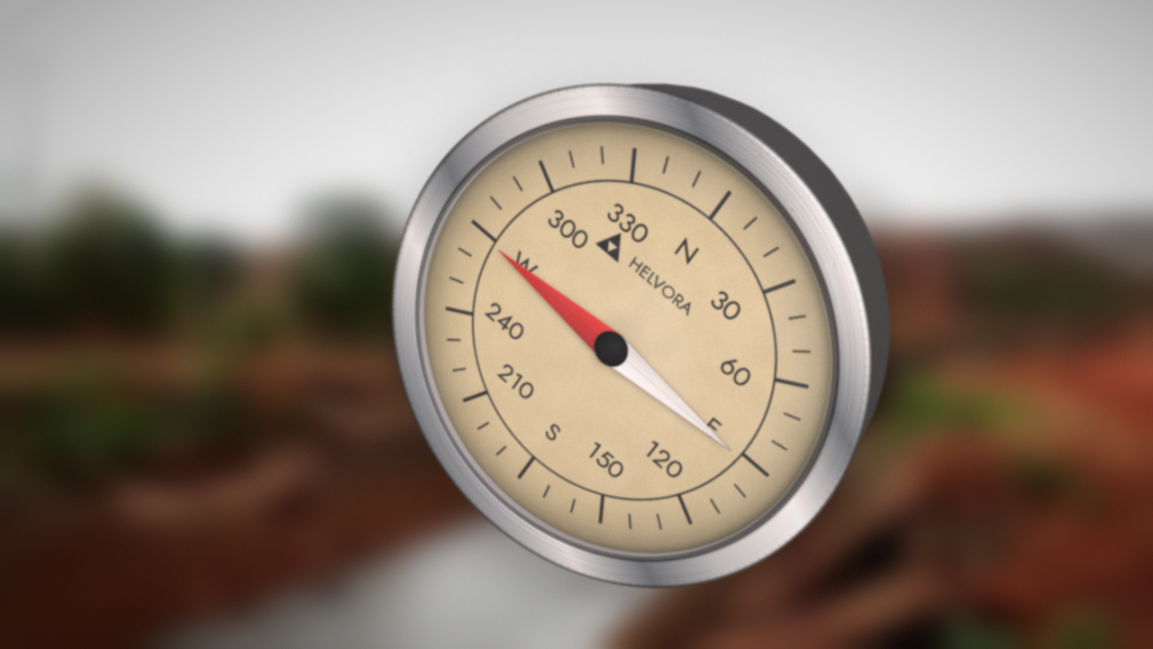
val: ° 270
